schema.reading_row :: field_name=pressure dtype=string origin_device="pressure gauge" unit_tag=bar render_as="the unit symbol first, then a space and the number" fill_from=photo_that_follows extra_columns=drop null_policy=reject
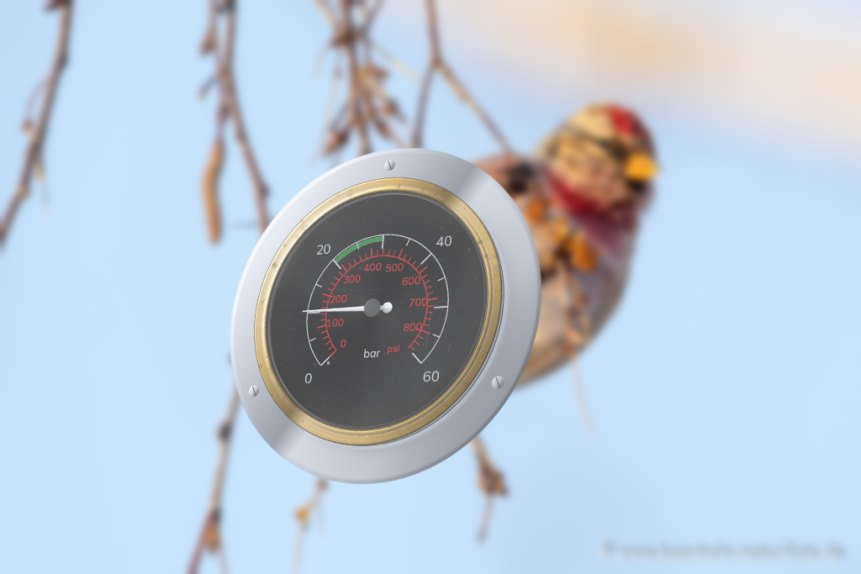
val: bar 10
